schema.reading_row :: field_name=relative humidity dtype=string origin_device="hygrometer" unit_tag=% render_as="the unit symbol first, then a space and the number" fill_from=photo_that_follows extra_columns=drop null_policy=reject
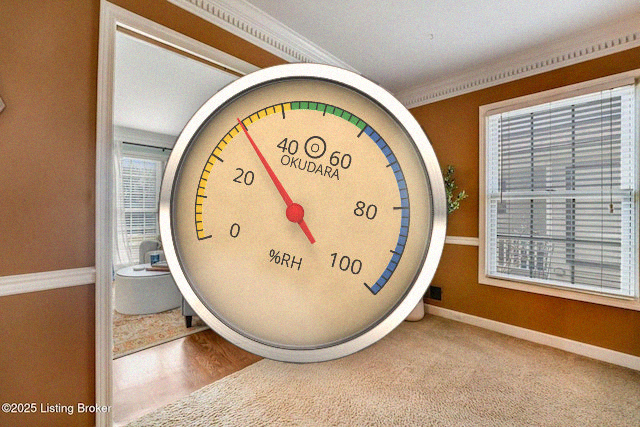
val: % 30
